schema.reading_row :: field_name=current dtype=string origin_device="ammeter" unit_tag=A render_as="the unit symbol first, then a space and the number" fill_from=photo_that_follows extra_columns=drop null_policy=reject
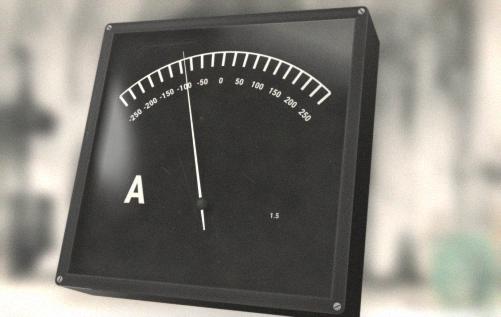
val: A -87.5
